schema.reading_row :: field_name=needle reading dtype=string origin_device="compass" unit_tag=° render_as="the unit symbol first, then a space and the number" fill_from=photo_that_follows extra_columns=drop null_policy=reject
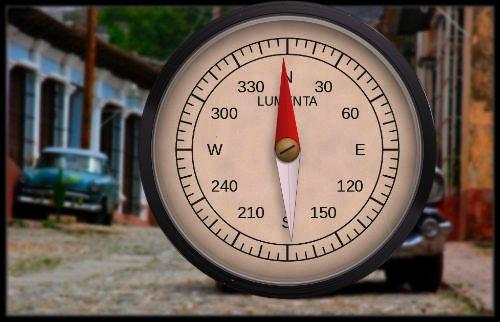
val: ° 357.5
